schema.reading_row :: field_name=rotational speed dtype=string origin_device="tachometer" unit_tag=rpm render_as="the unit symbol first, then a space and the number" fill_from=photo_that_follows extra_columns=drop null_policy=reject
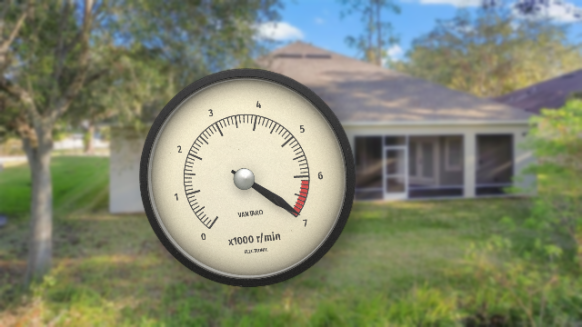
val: rpm 6900
